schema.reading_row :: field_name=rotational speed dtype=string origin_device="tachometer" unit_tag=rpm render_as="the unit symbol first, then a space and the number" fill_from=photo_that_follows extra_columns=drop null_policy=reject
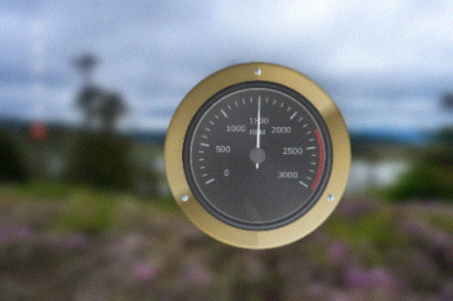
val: rpm 1500
